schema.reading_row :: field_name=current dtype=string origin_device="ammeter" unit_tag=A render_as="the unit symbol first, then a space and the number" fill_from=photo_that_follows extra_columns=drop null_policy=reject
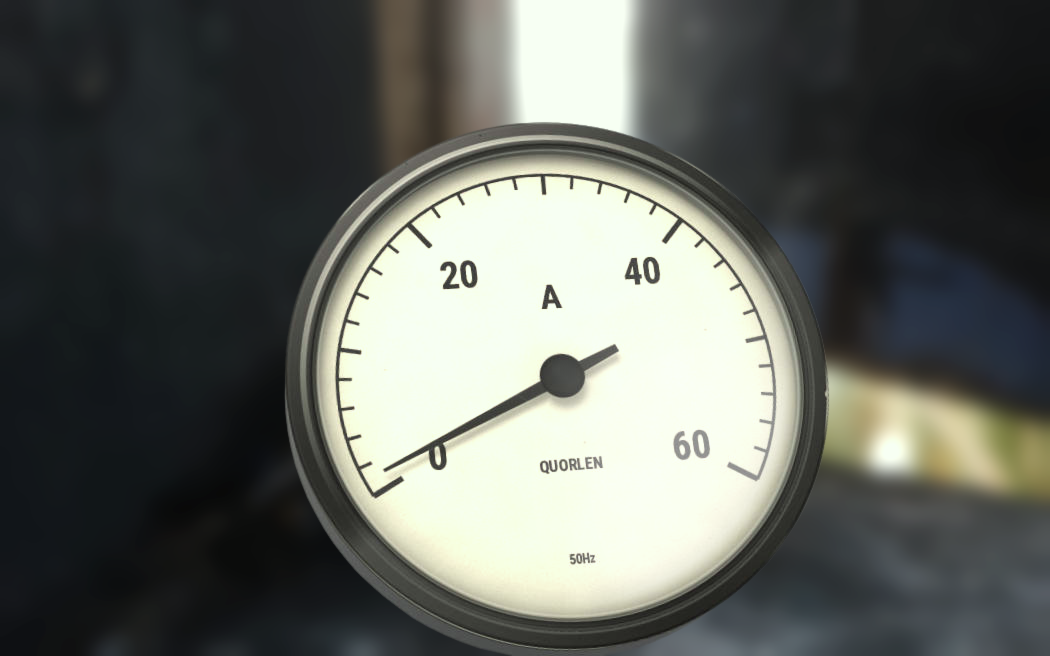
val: A 1
